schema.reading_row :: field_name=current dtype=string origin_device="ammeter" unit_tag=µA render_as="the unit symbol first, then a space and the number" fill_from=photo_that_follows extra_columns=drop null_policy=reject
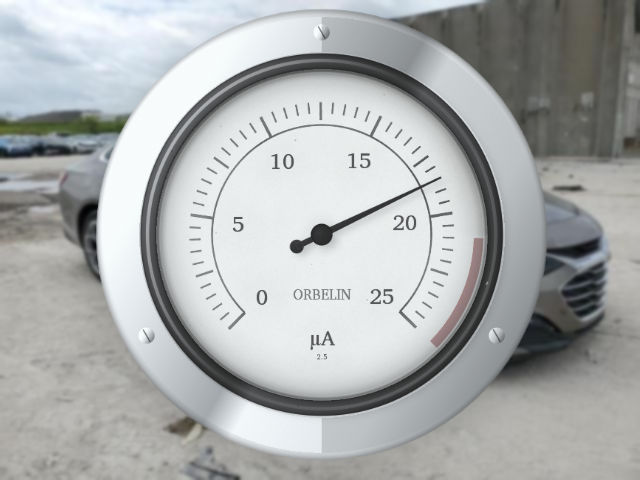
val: µA 18.5
